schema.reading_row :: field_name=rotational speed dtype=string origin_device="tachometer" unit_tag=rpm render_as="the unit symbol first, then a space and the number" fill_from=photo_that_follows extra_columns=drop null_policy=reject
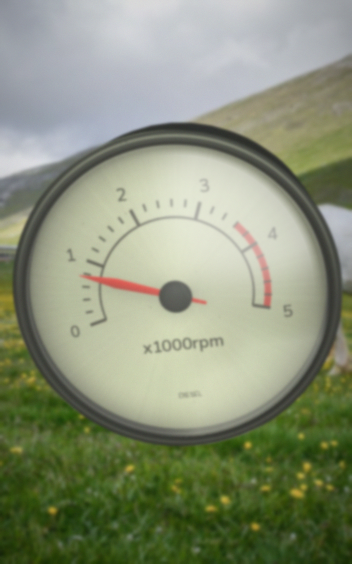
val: rpm 800
